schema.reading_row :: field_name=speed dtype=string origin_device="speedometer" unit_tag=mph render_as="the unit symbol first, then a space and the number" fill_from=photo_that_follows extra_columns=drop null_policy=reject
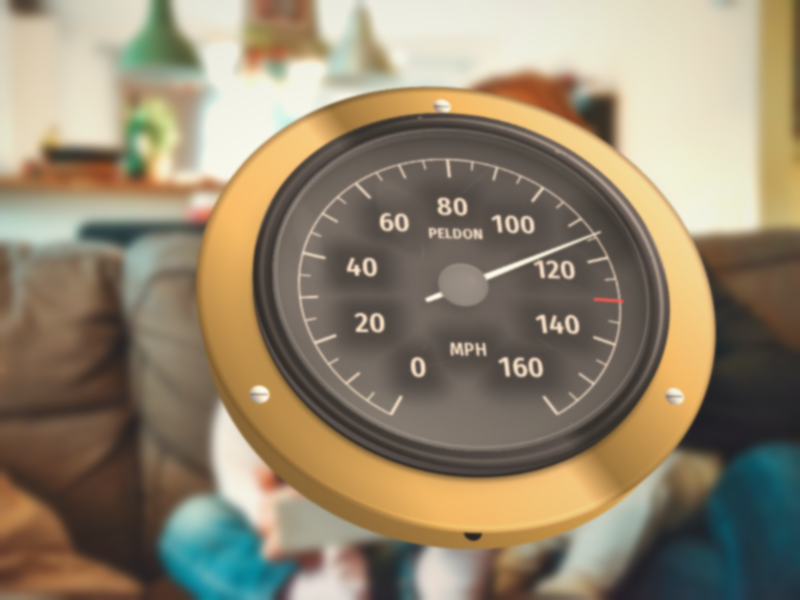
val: mph 115
